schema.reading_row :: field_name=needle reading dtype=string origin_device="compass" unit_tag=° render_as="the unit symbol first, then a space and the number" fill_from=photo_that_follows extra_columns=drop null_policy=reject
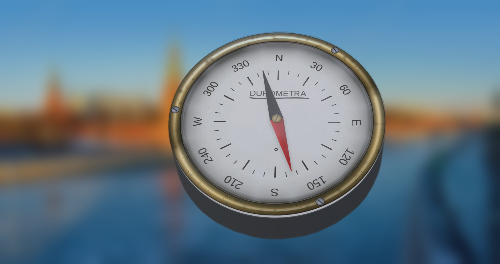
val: ° 165
